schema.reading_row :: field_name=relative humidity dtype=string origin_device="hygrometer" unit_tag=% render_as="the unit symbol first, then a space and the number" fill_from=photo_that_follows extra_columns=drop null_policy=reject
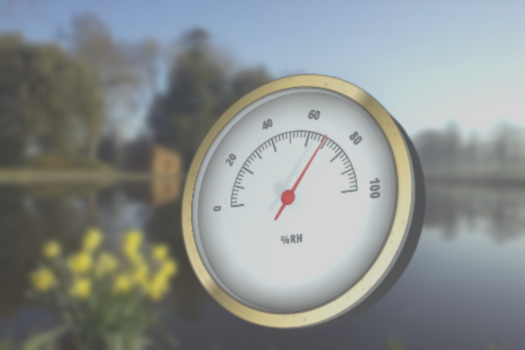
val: % 70
